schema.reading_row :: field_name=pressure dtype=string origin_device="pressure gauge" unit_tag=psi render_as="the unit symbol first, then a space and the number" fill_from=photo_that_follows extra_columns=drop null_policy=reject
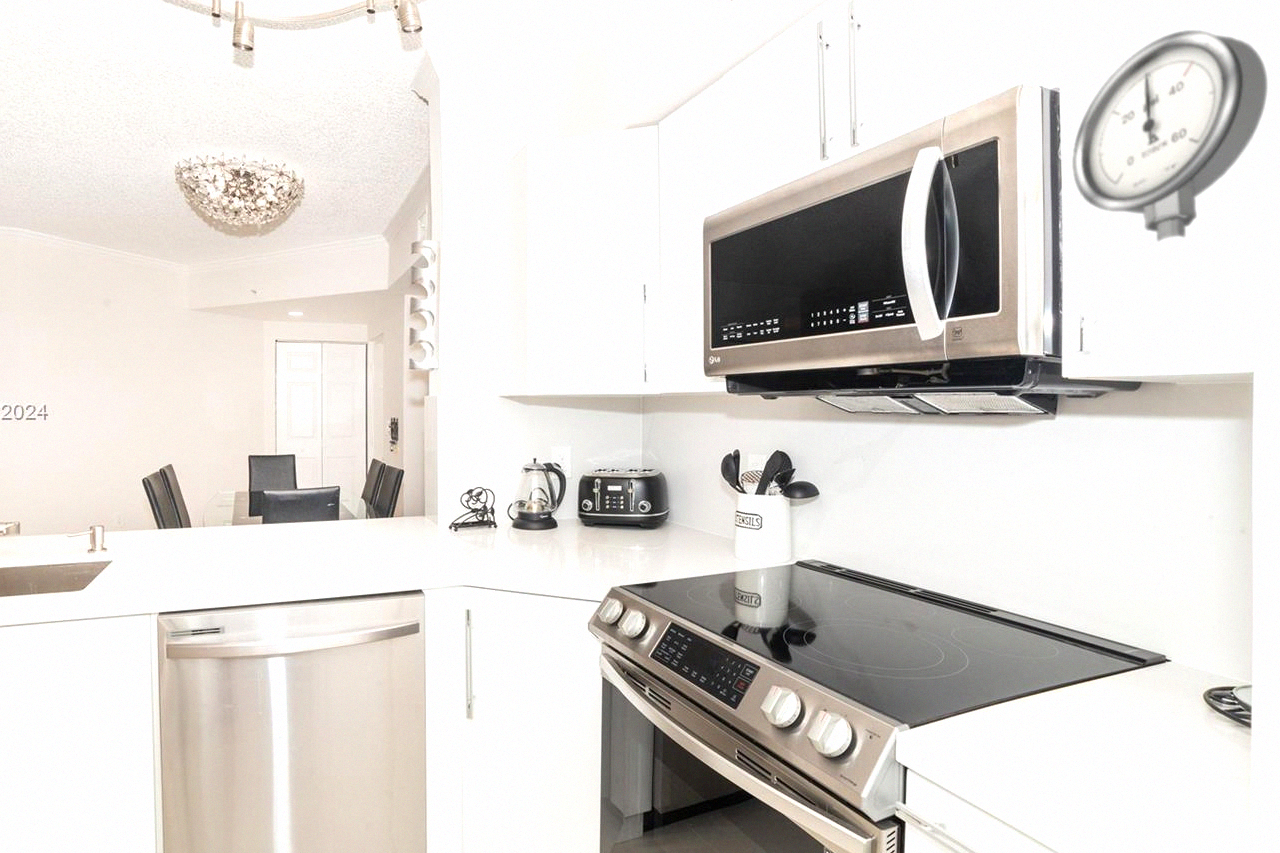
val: psi 30
